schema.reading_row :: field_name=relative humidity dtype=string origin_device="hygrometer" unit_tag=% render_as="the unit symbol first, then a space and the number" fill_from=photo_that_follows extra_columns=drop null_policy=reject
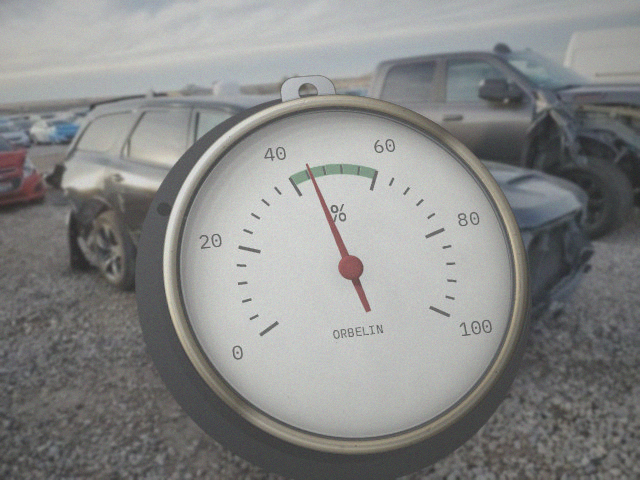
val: % 44
